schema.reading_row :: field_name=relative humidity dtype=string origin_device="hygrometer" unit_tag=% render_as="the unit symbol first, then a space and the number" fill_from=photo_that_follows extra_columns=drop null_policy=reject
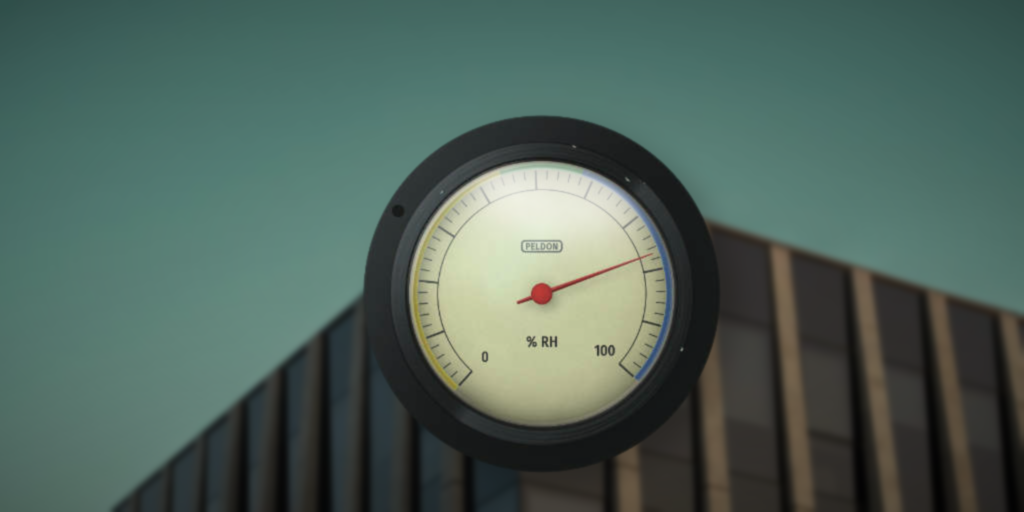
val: % 77
